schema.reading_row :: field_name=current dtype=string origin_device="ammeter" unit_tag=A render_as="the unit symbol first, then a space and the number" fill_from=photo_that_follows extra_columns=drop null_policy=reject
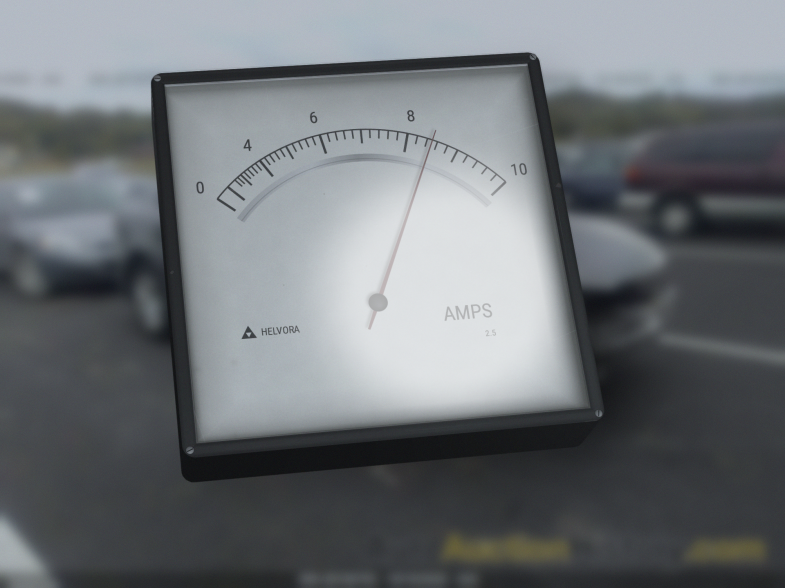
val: A 8.5
